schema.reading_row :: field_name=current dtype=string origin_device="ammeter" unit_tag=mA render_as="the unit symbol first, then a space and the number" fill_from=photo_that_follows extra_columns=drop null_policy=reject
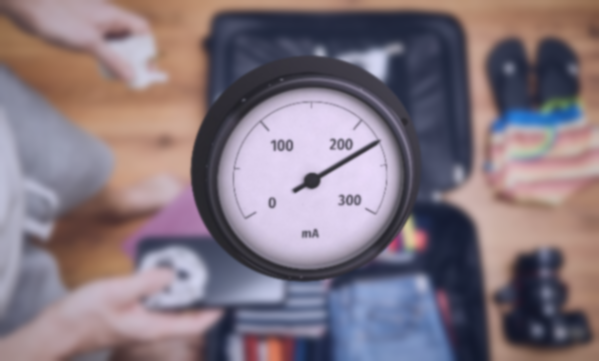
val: mA 225
